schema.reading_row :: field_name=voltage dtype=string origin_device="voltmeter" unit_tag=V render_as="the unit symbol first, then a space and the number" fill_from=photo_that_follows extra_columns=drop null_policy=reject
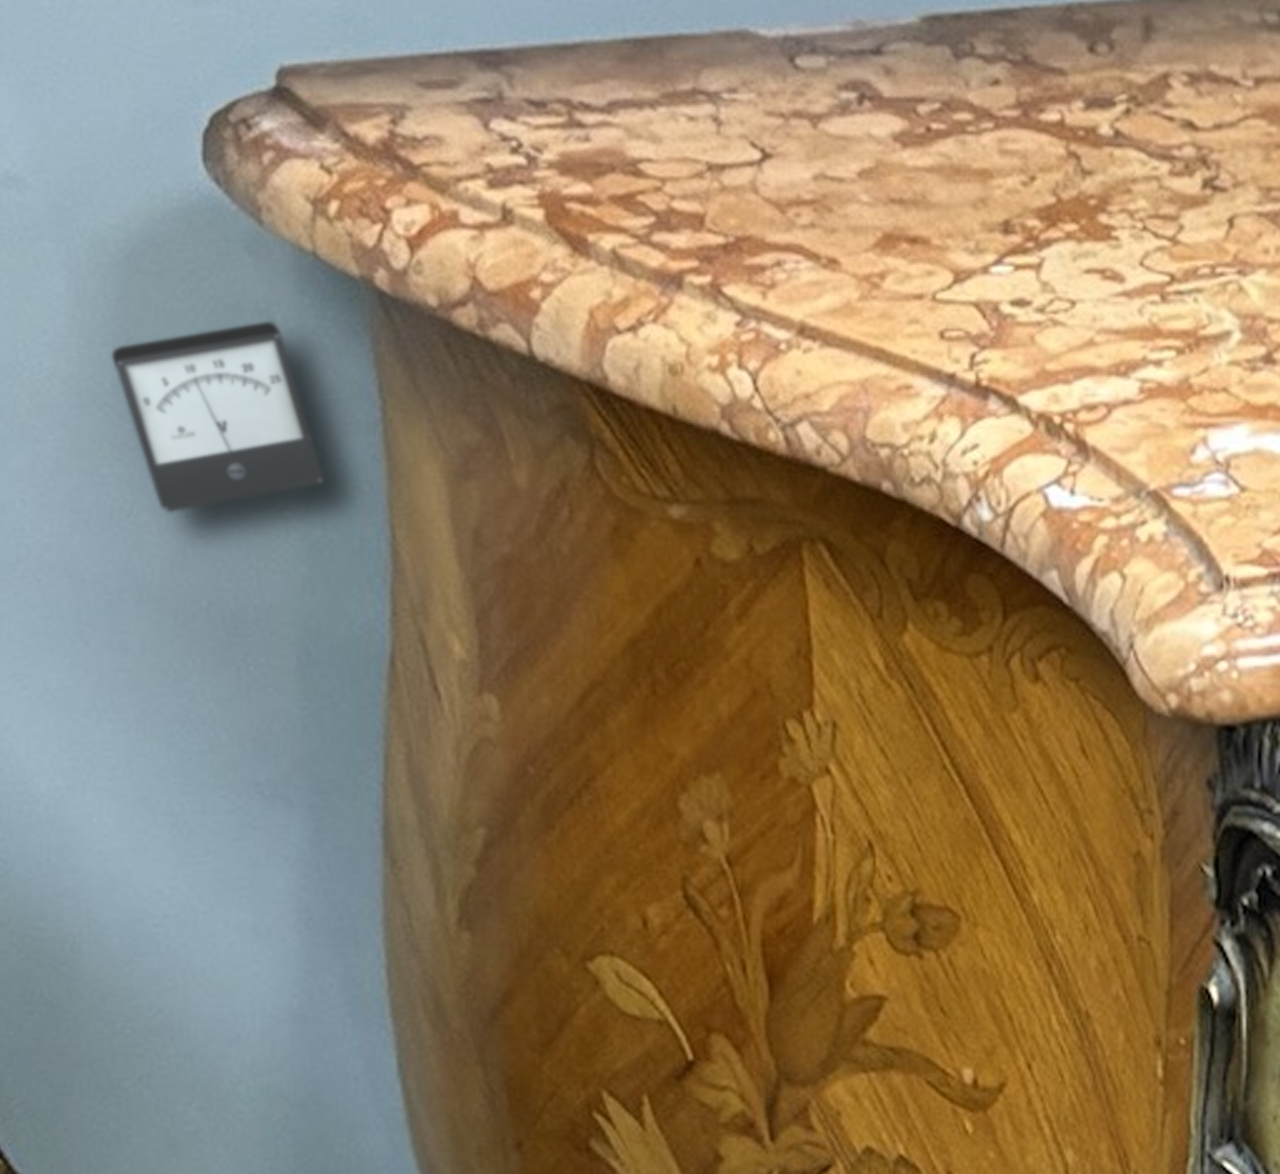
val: V 10
